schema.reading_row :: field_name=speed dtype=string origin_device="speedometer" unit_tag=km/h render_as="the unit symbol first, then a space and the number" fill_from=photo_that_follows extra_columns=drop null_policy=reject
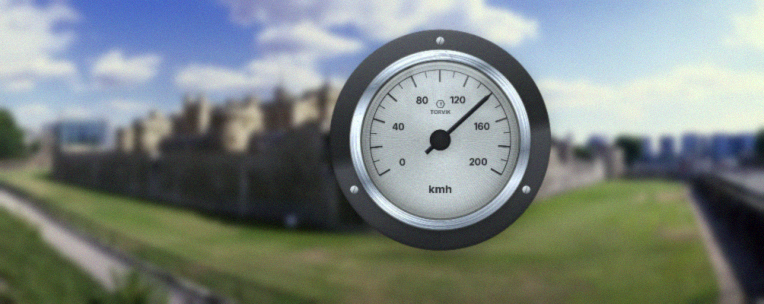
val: km/h 140
